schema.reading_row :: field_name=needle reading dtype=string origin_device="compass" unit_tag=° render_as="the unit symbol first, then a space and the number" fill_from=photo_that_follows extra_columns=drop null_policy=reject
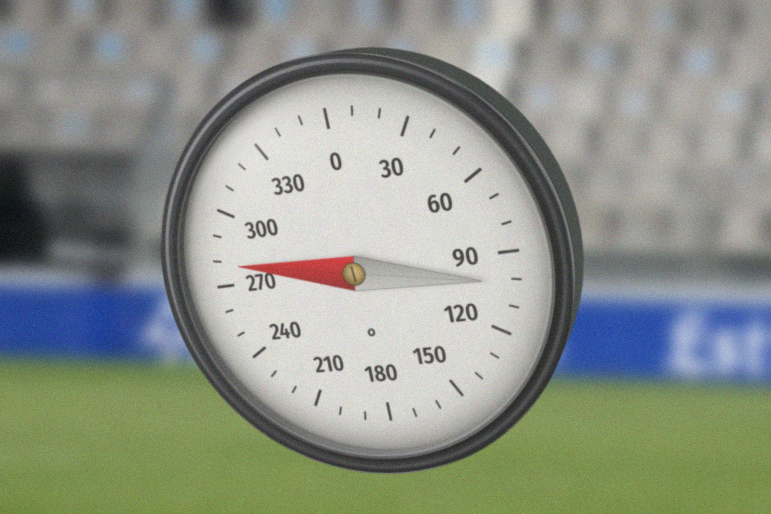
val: ° 280
